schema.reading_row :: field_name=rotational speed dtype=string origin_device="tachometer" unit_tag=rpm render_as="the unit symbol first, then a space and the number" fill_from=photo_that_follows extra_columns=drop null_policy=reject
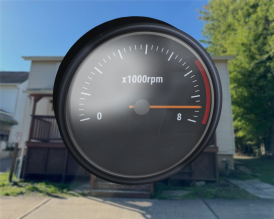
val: rpm 7400
